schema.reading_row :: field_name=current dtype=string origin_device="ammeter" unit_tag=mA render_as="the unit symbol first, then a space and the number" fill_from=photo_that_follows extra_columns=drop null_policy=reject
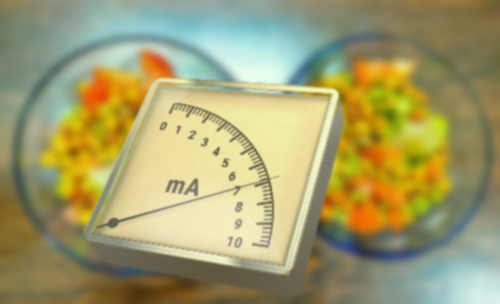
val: mA 7
